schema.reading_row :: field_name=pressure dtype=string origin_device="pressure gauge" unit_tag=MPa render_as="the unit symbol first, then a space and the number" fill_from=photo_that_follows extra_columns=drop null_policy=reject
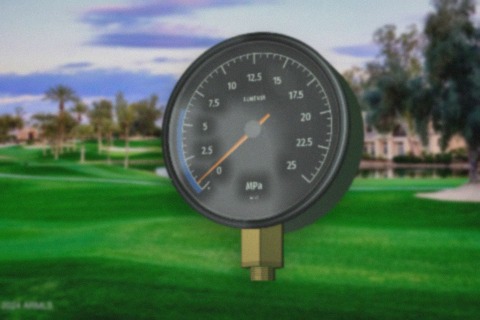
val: MPa 0.5
